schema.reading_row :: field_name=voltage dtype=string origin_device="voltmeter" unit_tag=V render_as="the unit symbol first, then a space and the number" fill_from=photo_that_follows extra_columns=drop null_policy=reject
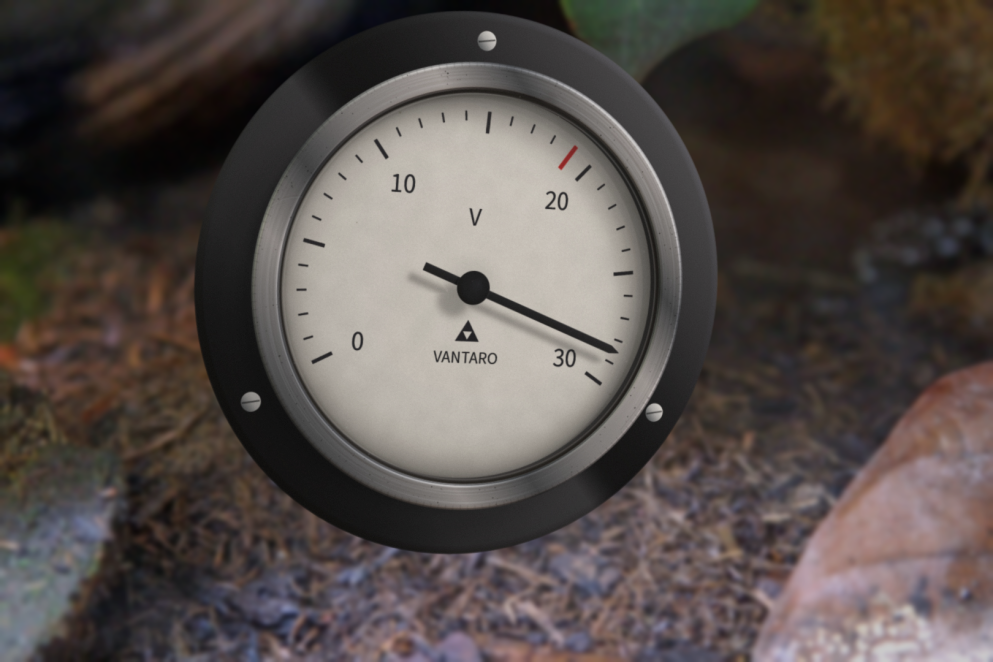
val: V 28.5
